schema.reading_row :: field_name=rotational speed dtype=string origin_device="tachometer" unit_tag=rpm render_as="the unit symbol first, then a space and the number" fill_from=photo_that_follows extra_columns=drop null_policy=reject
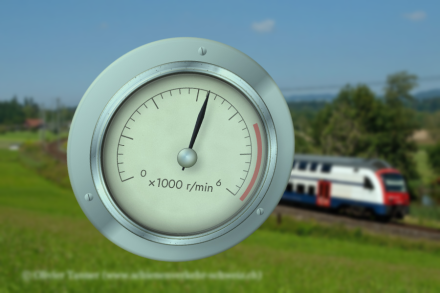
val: rpm 3200
